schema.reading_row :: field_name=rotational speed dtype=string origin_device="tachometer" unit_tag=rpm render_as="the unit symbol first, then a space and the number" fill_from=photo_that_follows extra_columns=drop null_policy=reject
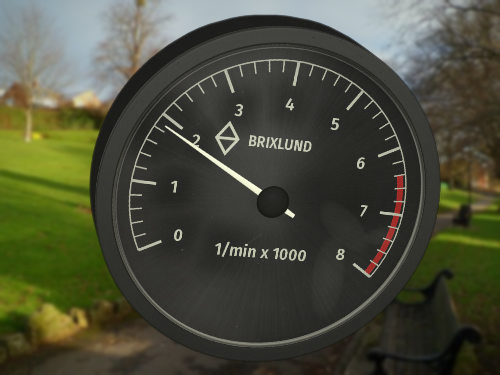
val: rpm 1900
